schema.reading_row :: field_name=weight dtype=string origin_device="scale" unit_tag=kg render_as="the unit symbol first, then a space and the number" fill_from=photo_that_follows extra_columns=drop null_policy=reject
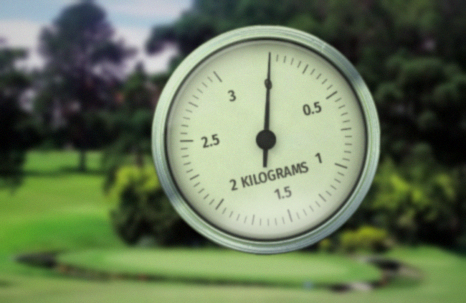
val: kg 0
